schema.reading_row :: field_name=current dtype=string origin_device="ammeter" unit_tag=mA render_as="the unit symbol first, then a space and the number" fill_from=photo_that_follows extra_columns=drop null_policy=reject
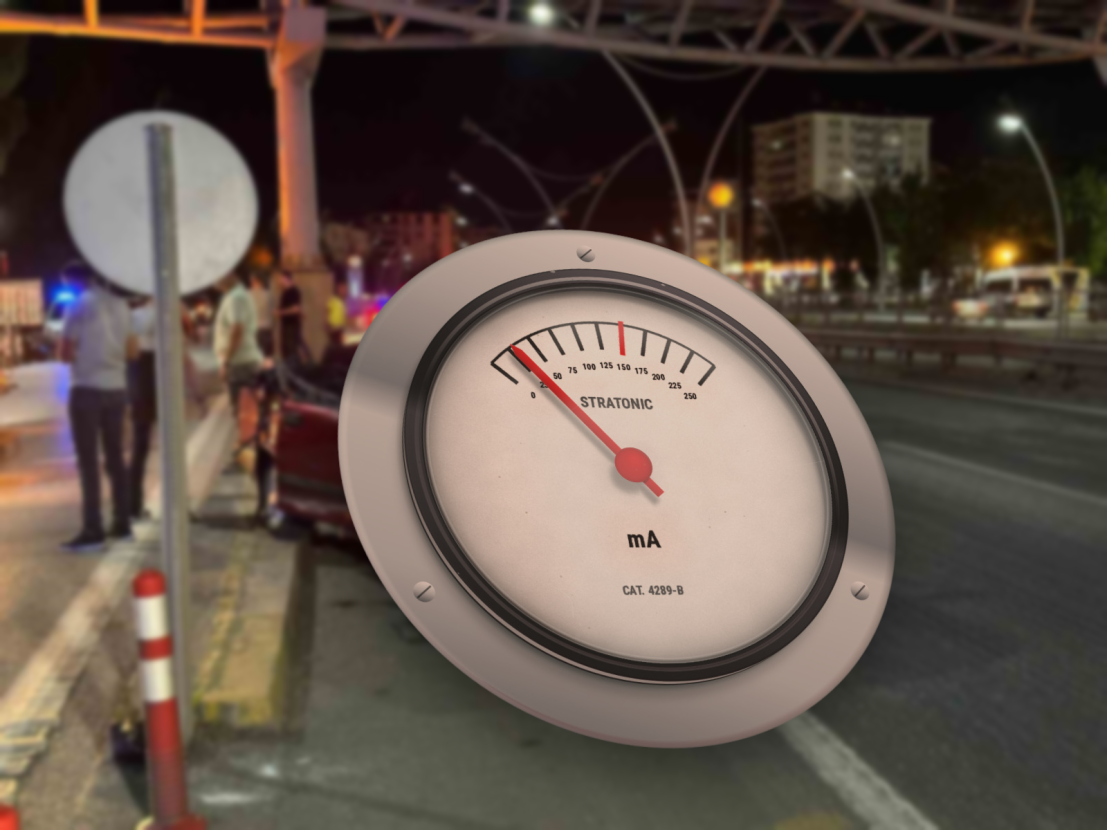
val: mA 25
